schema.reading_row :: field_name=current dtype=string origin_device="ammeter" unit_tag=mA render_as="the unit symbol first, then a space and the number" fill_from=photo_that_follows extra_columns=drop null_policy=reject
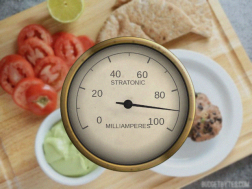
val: mA 90
